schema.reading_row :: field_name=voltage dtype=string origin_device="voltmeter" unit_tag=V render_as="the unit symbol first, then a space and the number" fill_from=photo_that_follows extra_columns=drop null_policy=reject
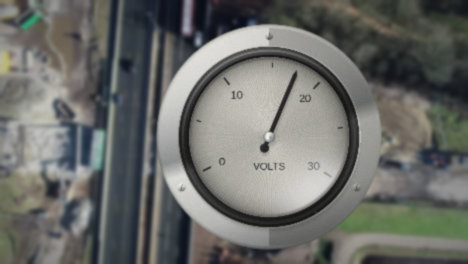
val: V 17.5
